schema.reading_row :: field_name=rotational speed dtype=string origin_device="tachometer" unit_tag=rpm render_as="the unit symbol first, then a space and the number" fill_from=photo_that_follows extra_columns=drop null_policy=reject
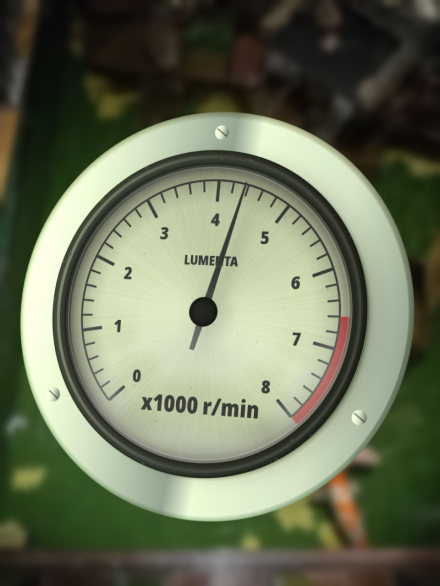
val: rpm 4400
